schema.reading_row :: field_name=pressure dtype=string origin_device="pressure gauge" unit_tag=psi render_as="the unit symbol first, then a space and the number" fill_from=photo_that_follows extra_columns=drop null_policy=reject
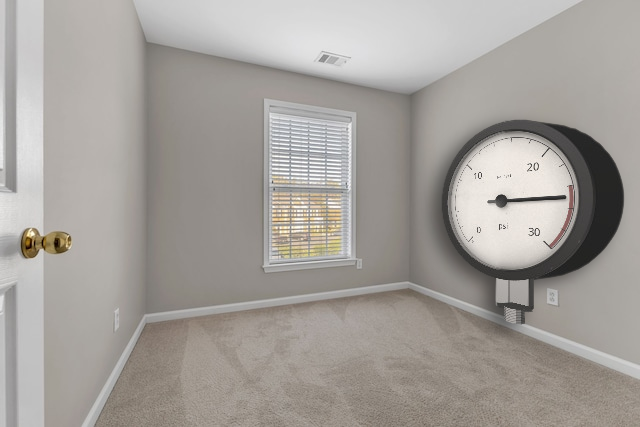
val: psi 25
